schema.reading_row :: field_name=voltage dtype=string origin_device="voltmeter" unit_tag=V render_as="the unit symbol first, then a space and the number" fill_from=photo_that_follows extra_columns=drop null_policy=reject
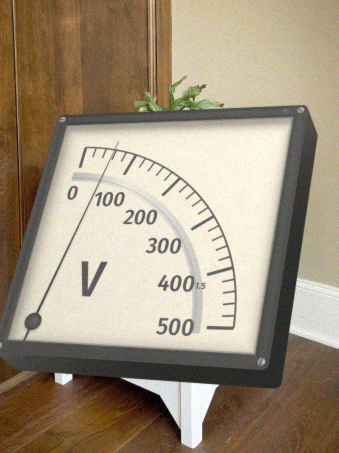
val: V 60
